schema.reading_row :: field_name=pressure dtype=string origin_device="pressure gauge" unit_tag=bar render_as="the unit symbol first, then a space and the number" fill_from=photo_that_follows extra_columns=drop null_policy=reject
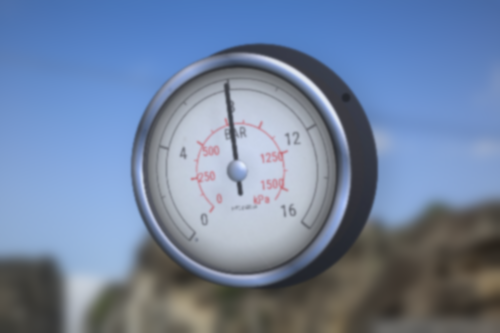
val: bar 8
